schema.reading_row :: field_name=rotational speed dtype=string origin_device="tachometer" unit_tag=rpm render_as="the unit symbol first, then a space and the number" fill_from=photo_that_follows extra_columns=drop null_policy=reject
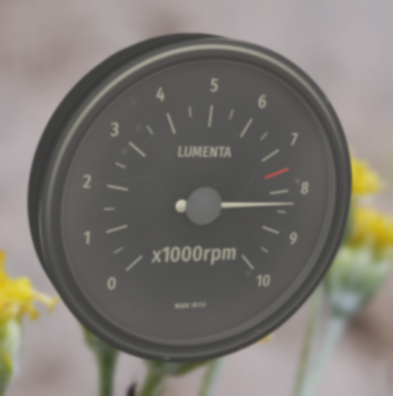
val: rpm 8250
